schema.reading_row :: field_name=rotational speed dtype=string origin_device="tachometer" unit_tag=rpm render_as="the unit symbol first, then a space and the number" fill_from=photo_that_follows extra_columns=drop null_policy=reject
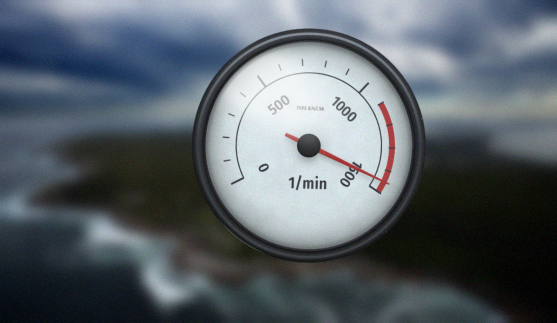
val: rpm 1450
